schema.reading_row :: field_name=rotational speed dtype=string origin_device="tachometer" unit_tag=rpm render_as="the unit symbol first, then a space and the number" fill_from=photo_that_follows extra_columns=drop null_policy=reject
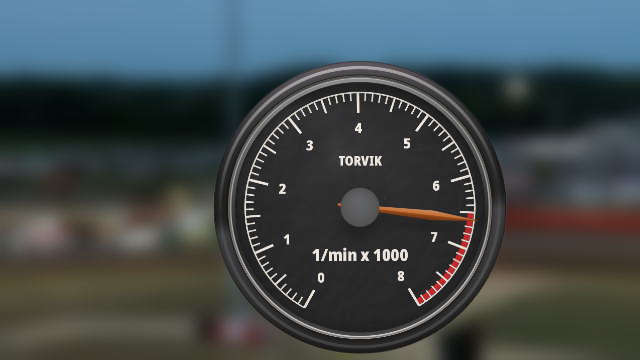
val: rpm 6600
